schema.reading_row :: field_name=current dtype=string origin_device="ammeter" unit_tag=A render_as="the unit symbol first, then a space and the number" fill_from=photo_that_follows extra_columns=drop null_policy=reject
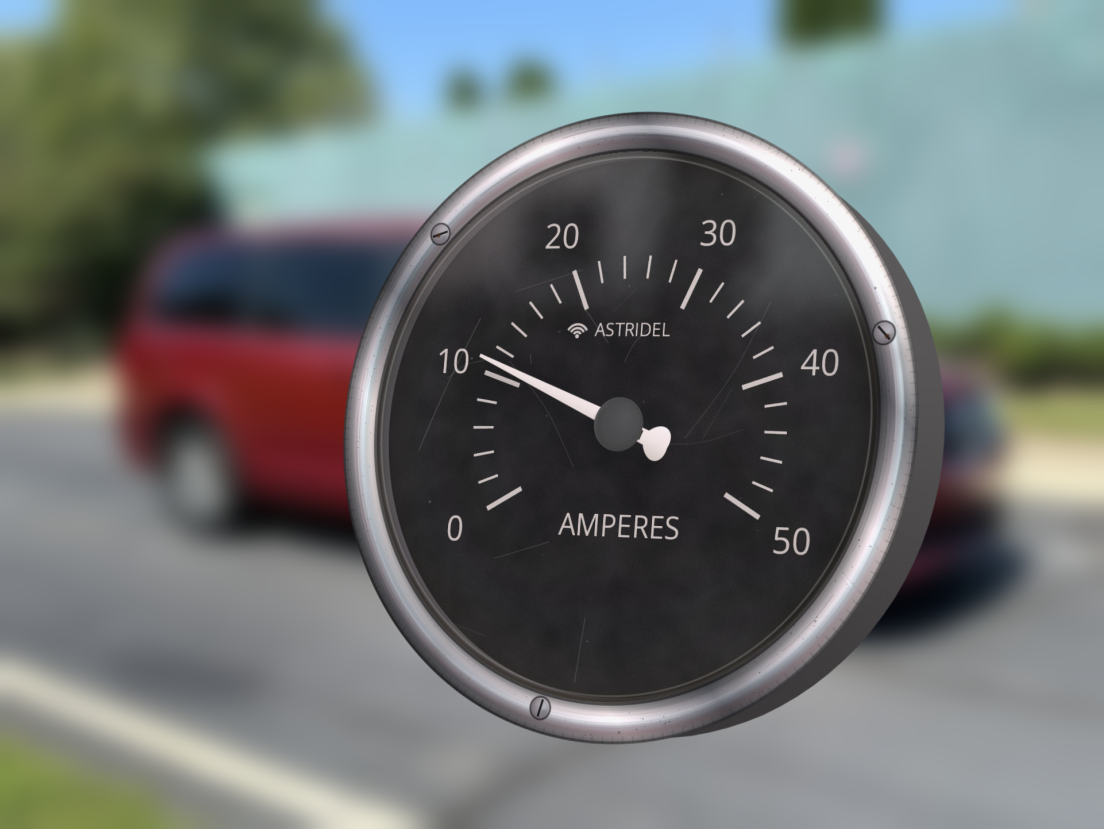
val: A 11
